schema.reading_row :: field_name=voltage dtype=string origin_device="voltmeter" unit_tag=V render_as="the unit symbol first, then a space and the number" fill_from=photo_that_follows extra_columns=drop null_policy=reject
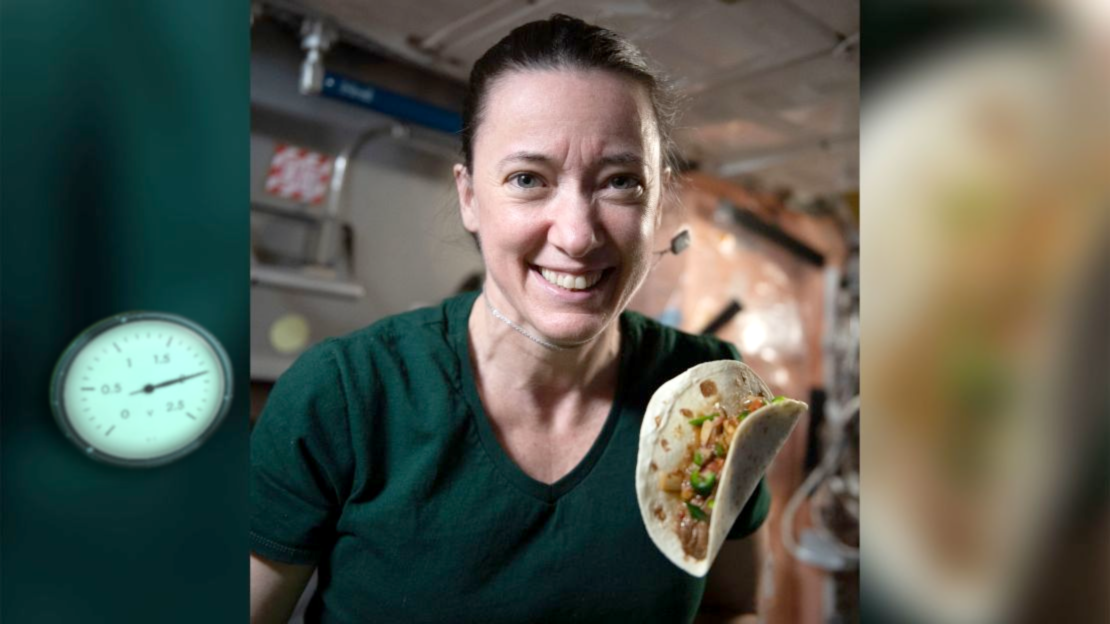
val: V 2
